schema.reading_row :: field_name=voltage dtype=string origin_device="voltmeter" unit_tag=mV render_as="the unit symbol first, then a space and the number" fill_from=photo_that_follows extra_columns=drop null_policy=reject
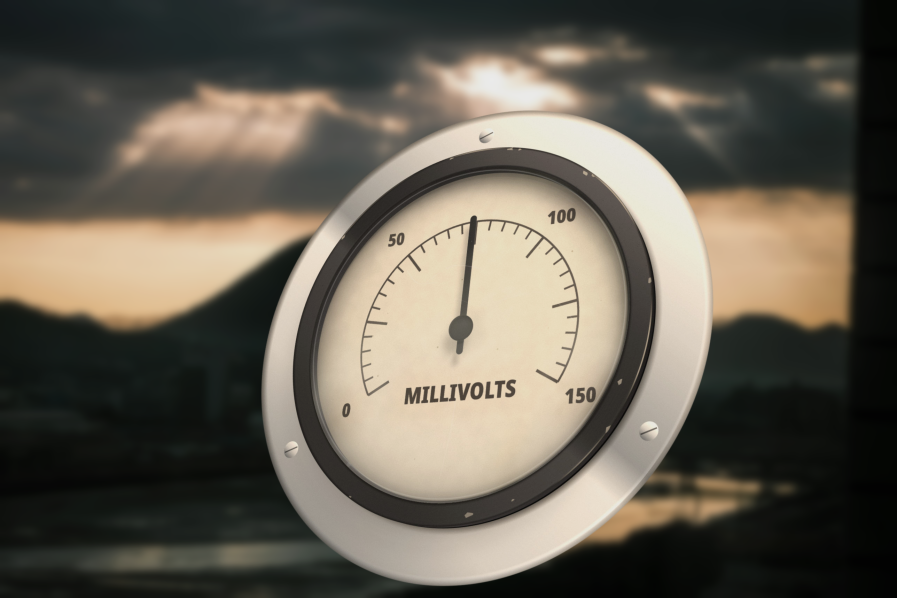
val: mV 75
